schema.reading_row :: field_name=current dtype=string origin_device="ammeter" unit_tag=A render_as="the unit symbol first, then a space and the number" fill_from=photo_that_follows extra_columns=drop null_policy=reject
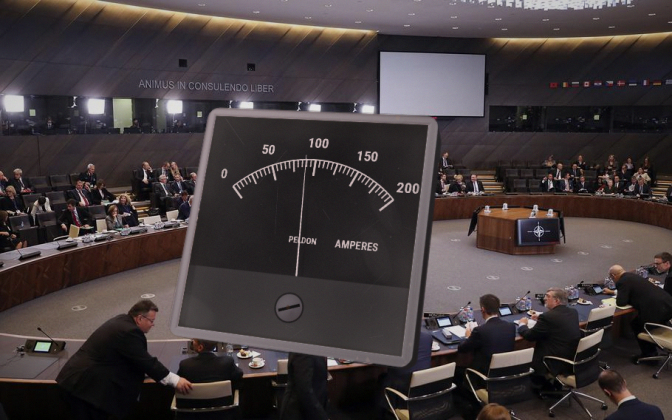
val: A 90
